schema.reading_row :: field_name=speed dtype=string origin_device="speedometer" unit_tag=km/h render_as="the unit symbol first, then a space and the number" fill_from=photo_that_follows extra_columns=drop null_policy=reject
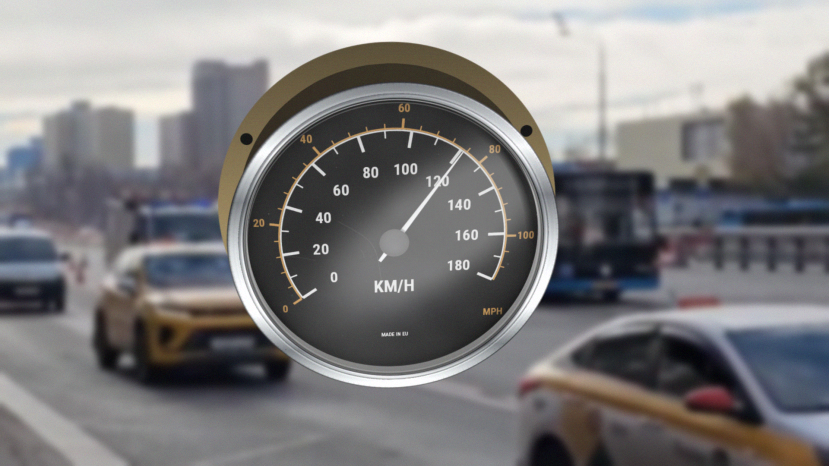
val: km/h 120
